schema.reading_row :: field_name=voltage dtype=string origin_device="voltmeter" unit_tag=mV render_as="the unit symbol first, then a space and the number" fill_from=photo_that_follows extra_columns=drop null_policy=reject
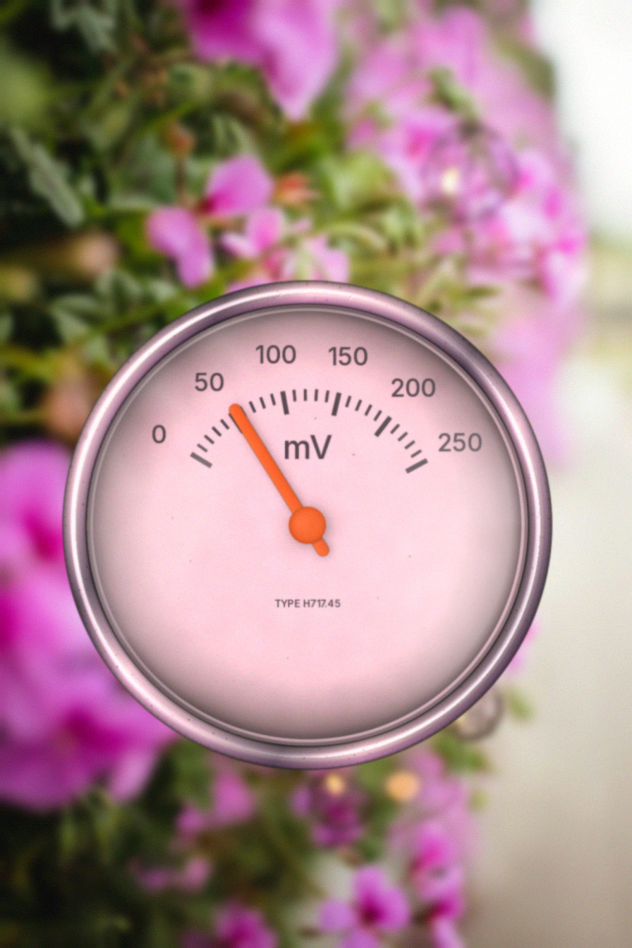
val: mV 55
